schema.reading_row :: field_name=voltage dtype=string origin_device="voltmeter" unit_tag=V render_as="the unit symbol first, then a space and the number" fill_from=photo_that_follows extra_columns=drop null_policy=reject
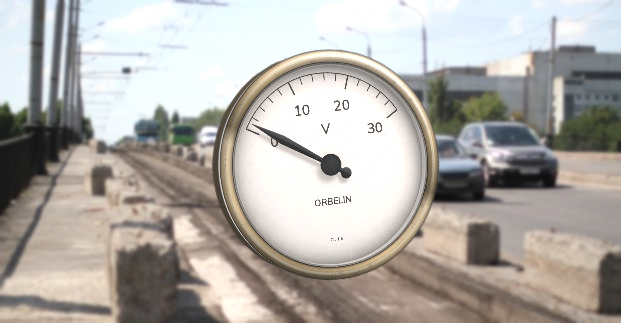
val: V 1
